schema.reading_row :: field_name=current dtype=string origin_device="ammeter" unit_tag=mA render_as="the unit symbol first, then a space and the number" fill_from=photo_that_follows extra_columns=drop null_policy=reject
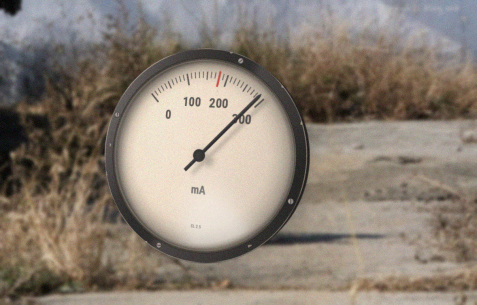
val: mA 290
